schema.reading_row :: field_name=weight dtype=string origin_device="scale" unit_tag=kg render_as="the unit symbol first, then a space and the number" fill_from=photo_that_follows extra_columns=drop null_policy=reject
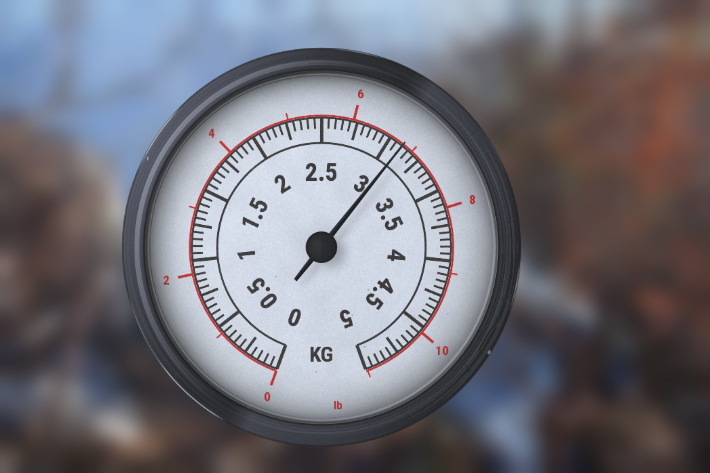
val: kg 3.1
